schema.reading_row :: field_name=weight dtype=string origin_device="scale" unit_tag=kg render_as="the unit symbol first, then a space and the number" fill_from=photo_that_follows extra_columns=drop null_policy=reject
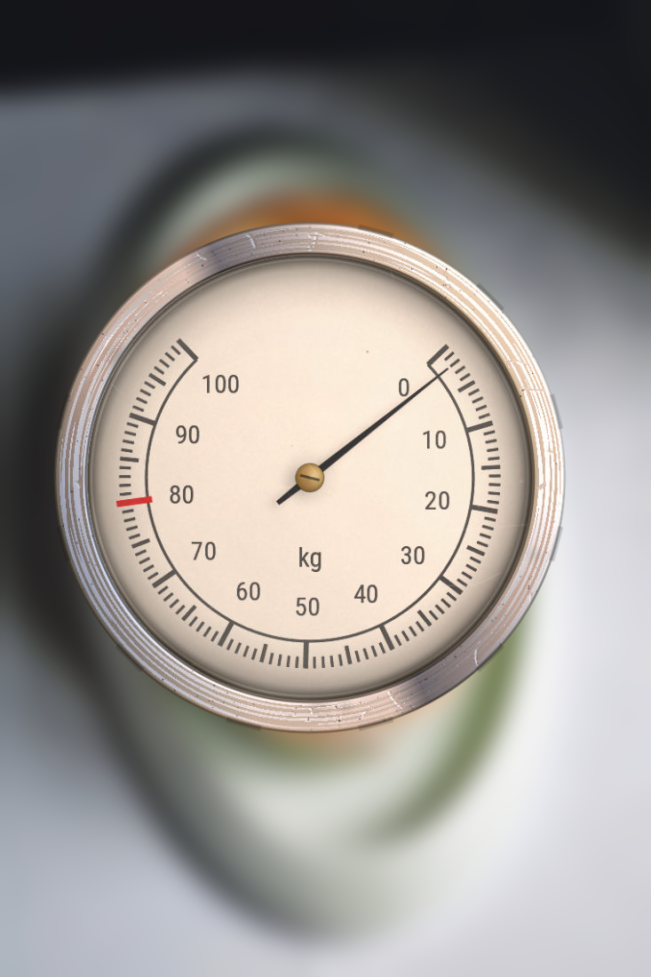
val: kg 2
